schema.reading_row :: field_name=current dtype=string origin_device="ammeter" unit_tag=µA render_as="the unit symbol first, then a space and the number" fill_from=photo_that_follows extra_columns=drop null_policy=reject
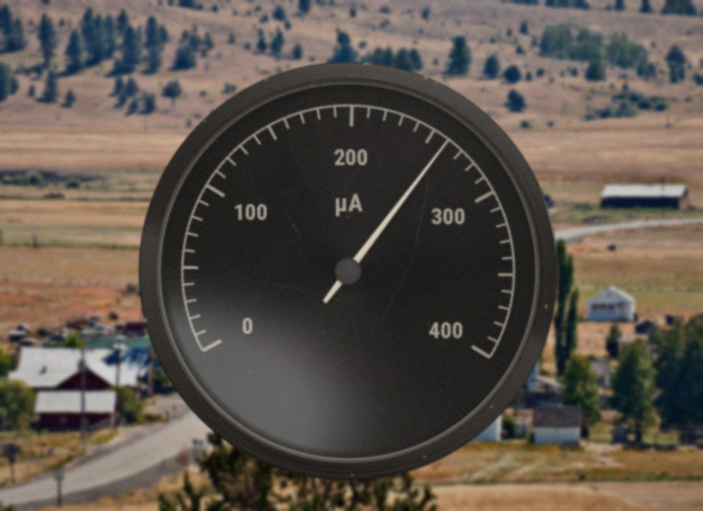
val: µA 260
